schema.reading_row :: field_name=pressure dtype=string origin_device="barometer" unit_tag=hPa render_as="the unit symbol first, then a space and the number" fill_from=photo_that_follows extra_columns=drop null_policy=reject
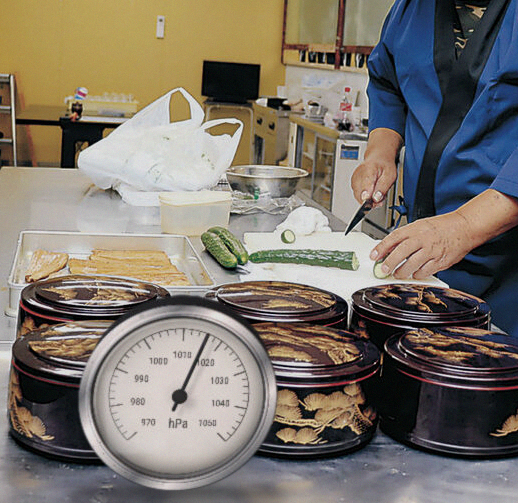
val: hPa 1016
